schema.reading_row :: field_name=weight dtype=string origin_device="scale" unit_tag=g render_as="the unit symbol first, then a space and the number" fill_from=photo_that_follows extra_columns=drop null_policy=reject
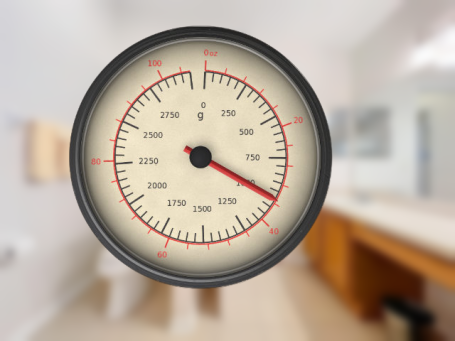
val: g 1000
